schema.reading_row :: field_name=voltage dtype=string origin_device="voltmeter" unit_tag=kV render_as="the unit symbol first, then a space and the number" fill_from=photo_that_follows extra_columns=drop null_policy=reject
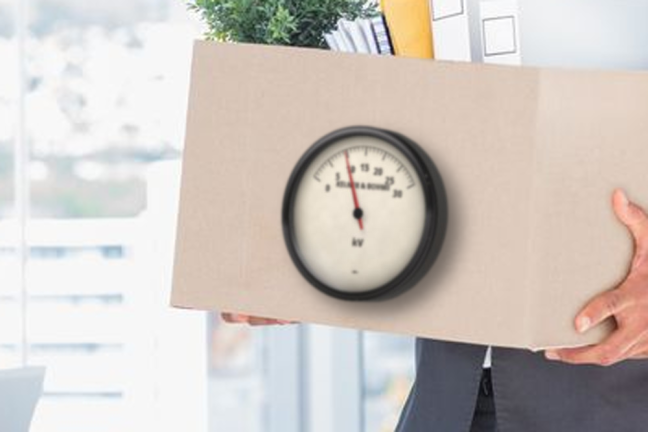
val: kV 10
